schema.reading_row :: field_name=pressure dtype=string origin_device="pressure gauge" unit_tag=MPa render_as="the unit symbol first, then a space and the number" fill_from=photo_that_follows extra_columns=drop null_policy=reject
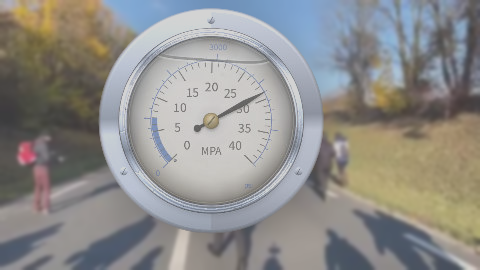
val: MPa 29
